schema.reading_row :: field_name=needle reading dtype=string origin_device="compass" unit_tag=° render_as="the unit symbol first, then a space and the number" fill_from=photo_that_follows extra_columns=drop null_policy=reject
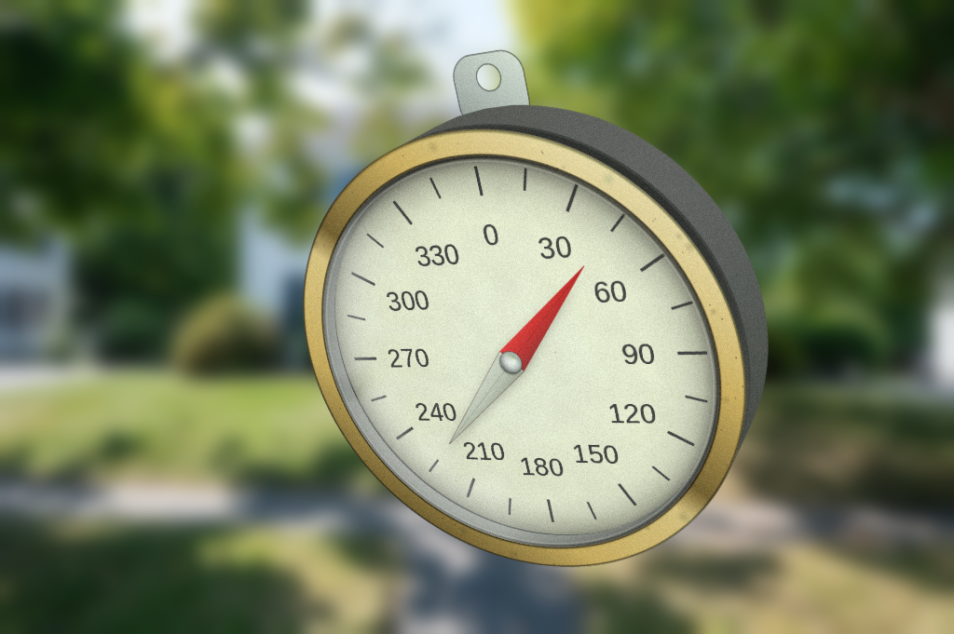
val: ° 45
